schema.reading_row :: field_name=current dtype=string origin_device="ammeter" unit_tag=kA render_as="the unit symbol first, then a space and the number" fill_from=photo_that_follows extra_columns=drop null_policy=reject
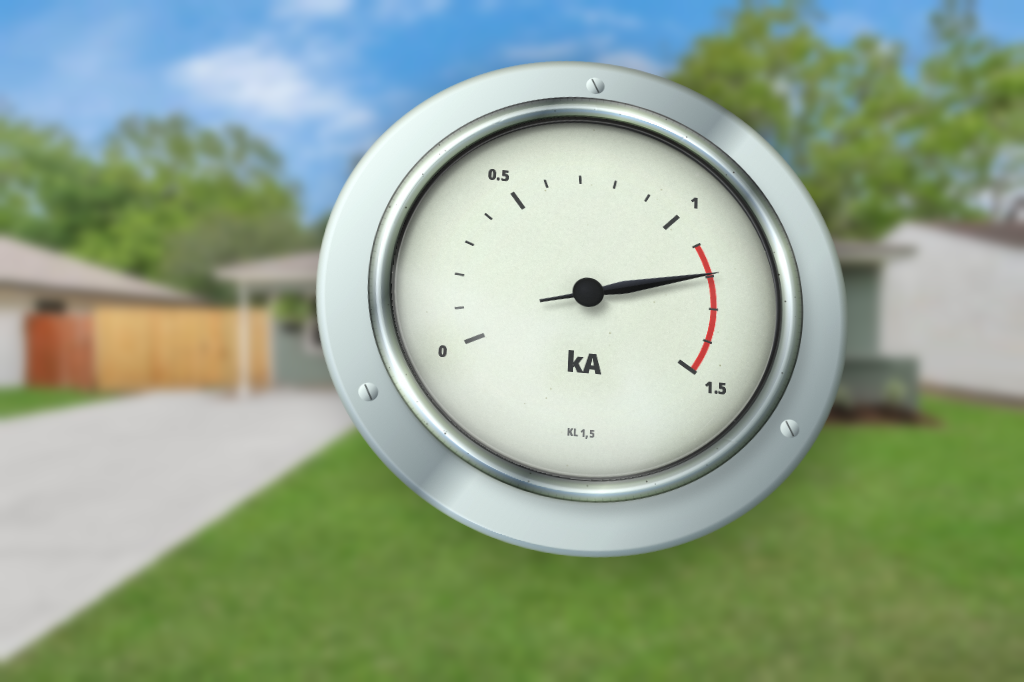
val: kA 1.2
